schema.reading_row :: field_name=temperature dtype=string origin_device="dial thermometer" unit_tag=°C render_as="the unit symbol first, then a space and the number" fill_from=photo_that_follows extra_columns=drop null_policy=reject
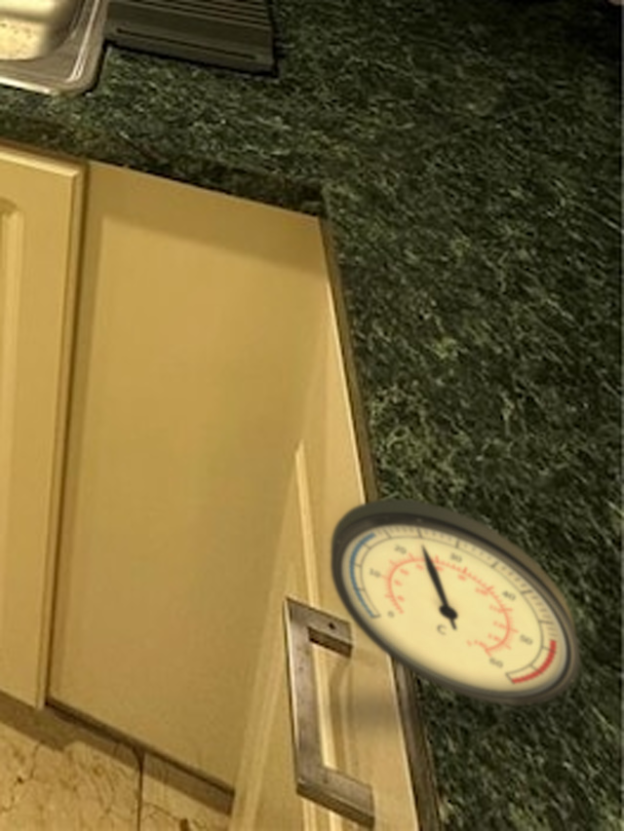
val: °C 25
